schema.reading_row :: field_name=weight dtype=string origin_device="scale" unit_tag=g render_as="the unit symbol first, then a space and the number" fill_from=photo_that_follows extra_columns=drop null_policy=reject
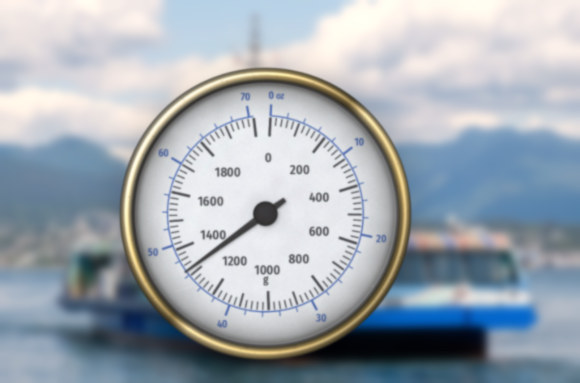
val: g 1320
